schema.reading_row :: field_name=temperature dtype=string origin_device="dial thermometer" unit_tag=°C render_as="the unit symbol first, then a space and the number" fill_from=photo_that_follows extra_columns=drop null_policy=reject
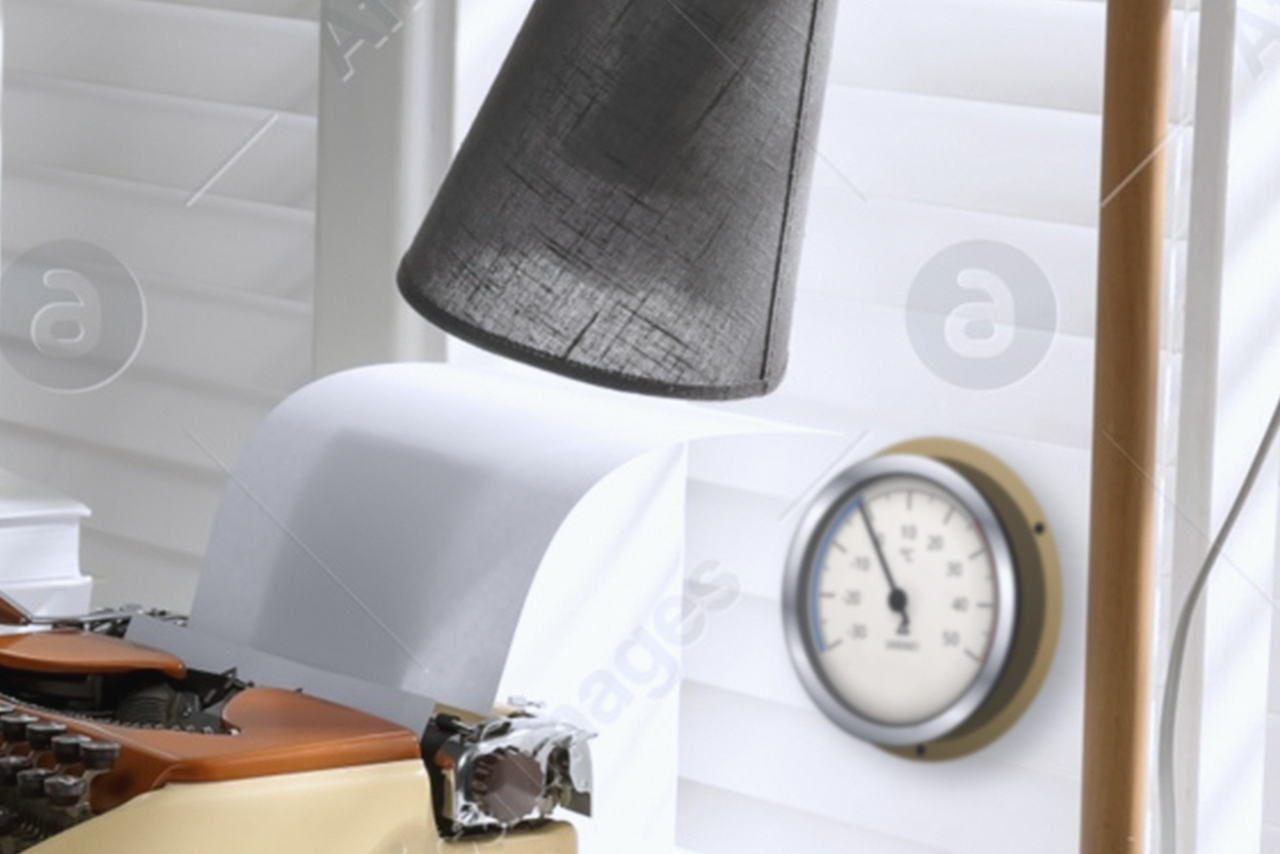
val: °C 0
